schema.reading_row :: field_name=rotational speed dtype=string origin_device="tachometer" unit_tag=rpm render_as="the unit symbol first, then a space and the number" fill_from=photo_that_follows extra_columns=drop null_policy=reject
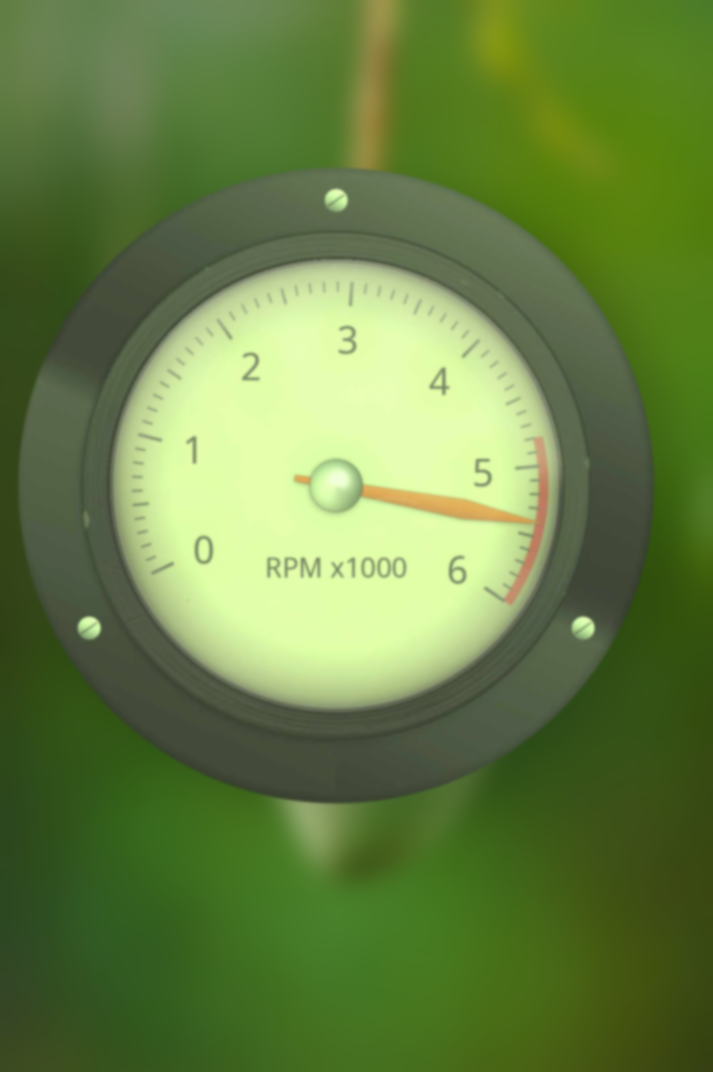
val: rpm 5400
